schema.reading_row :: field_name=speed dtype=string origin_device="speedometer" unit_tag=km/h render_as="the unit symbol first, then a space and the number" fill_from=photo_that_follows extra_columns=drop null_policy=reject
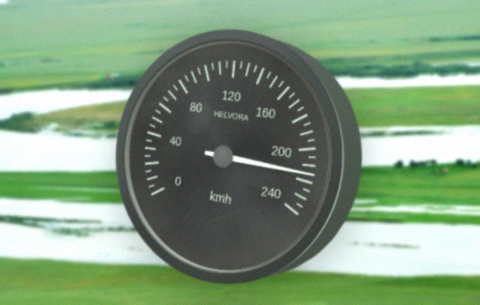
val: km/h 215
